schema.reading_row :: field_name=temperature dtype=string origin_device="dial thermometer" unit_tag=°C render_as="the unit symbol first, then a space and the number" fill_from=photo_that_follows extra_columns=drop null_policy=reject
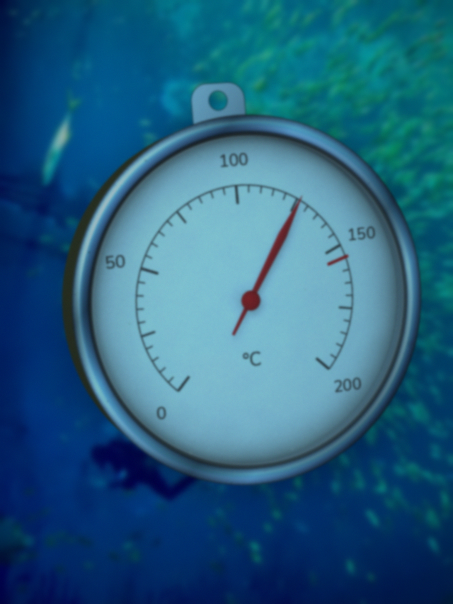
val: °C 125
